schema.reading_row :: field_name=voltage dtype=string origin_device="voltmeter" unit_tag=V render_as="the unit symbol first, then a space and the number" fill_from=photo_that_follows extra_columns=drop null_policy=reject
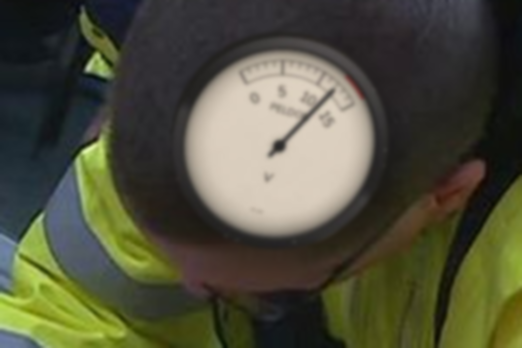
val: V 12
